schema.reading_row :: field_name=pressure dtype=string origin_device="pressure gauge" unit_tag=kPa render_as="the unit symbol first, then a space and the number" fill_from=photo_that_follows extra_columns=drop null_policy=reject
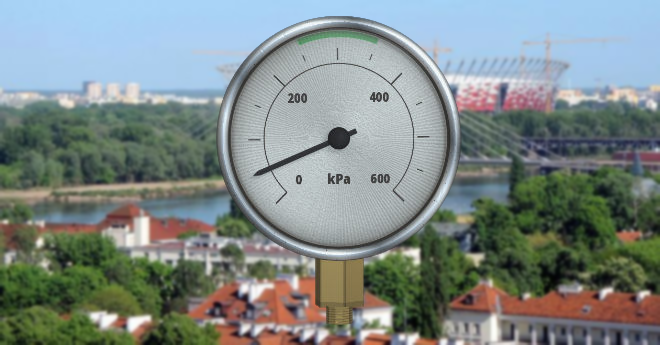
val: kPa 50
